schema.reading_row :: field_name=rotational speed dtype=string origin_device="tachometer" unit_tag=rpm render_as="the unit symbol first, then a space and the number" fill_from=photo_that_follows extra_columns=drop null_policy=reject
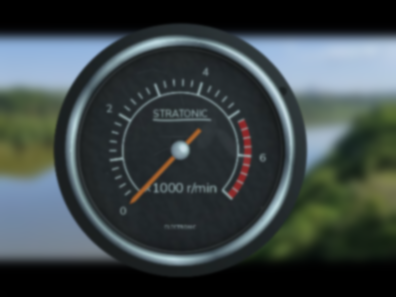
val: rpm 0
